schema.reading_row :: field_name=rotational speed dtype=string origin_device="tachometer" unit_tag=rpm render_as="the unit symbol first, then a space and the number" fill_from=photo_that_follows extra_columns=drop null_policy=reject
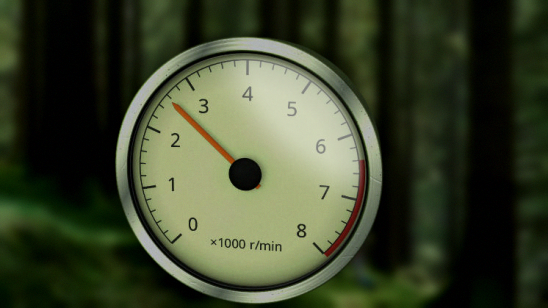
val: rpm 2600
